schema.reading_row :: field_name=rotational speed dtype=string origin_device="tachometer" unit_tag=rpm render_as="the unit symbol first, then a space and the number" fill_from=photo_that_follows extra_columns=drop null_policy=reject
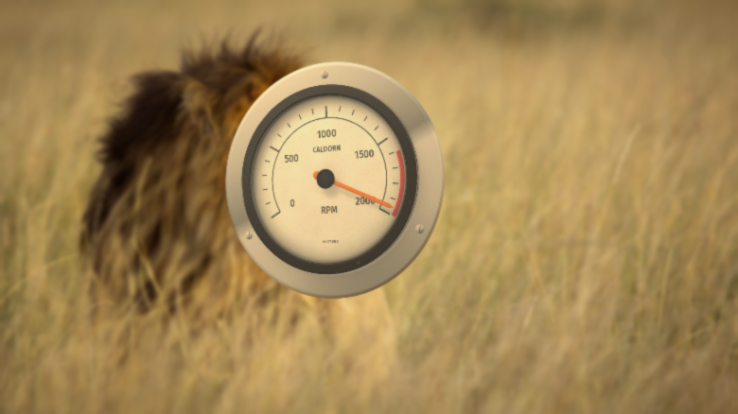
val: rpm 1950
